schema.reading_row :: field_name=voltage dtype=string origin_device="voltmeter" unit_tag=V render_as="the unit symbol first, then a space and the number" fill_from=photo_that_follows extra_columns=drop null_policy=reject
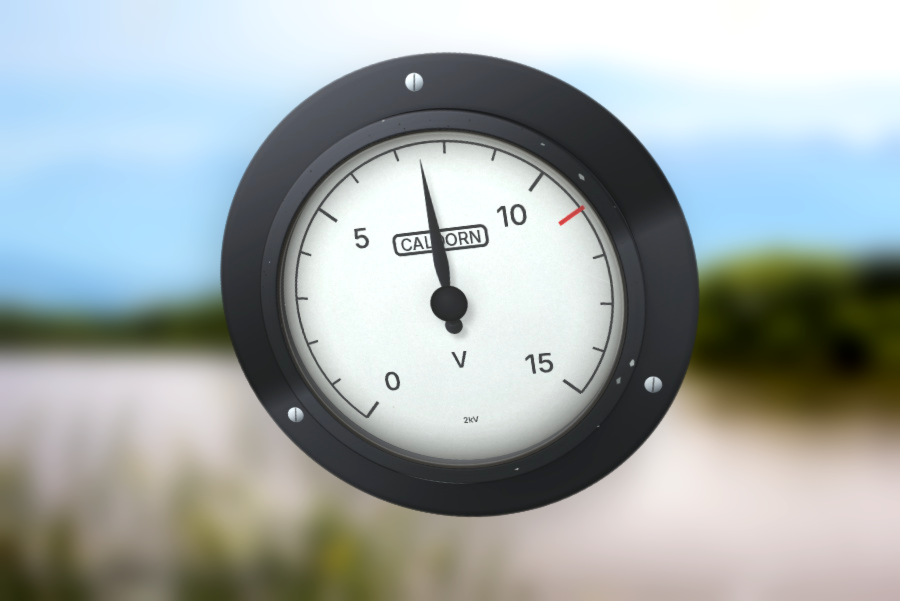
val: V 7.5
